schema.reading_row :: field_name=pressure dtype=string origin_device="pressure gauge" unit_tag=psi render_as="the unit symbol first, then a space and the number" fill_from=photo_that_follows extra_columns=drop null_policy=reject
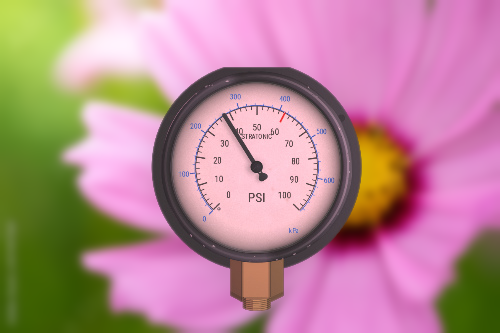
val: psi 38
